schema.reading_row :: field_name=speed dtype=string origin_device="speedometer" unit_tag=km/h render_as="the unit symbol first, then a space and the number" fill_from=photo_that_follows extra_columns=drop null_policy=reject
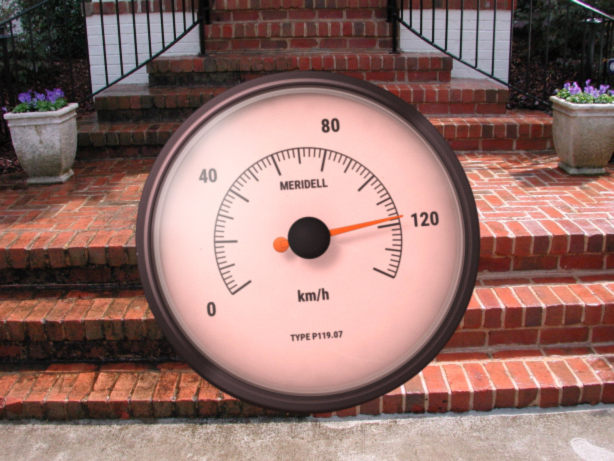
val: km/h 118
